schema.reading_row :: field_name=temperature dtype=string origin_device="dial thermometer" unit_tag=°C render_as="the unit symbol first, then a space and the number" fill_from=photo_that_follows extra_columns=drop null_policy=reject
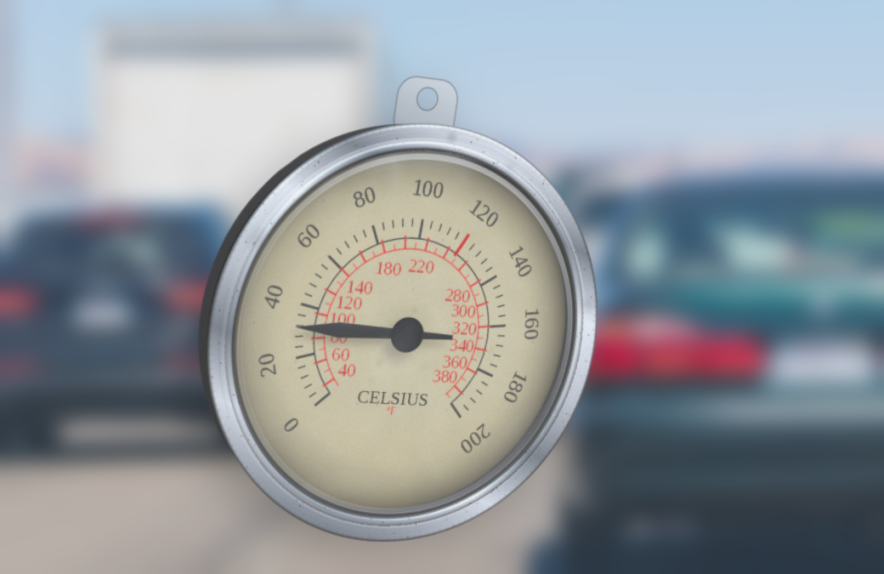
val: °C 32
